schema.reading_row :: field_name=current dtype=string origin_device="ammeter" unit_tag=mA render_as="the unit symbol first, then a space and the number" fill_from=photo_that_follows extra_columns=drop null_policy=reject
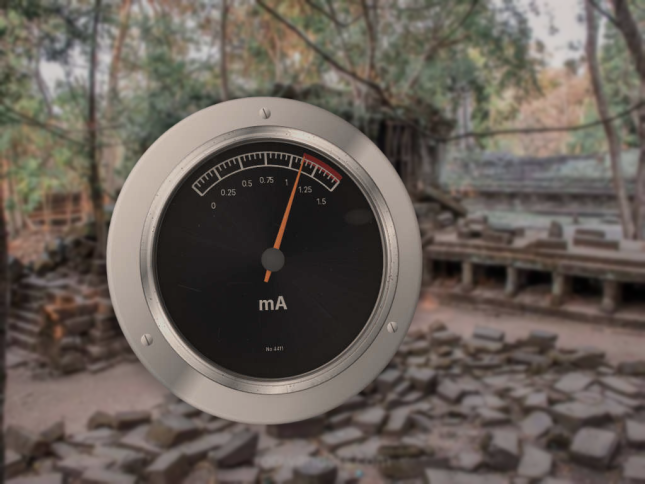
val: mA 1.1
